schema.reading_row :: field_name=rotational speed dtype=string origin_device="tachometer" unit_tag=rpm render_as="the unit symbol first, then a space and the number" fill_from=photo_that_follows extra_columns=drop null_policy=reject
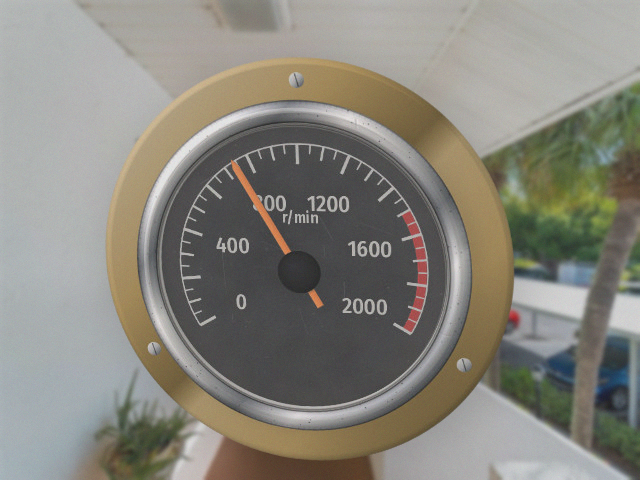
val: rpm 750
